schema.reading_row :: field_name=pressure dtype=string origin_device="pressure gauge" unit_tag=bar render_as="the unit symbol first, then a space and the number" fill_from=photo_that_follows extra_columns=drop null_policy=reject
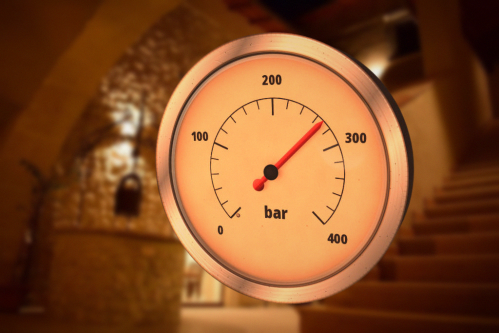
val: bar 270
